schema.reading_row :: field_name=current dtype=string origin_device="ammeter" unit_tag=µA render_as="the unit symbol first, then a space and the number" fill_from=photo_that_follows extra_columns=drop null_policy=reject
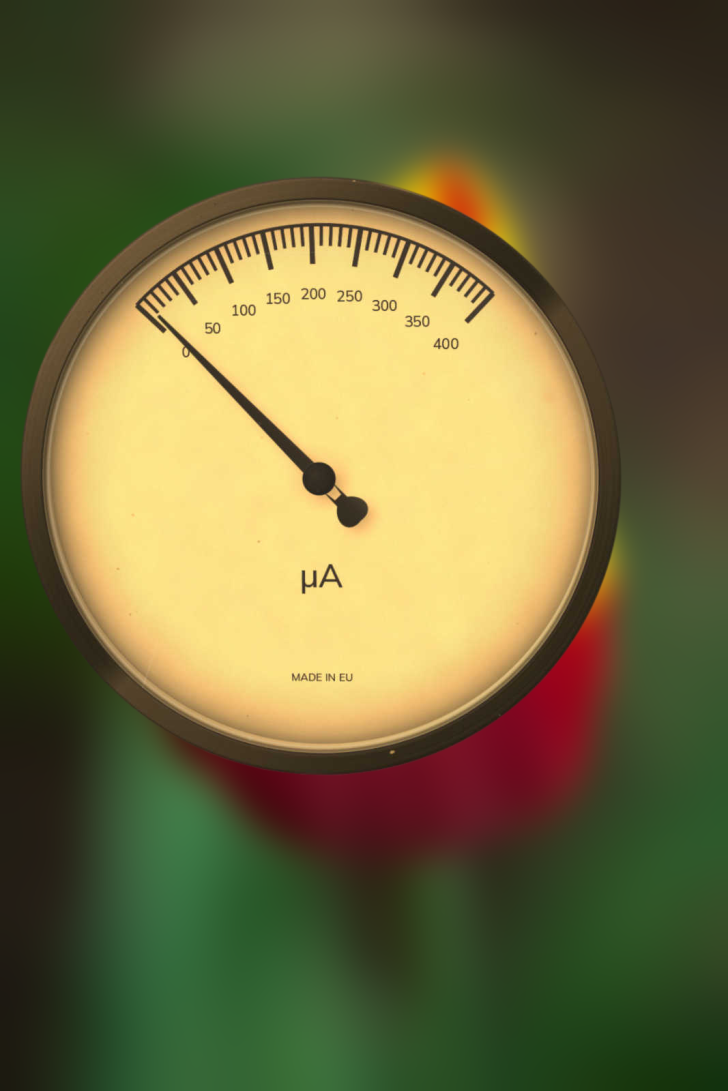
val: µA 10
